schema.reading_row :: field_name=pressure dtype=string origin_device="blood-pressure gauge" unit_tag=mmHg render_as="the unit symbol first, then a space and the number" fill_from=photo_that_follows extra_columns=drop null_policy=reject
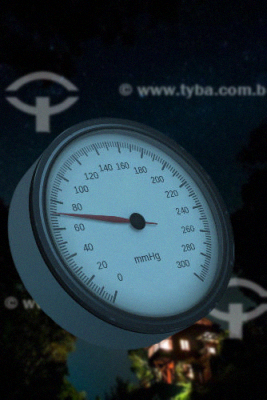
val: mmHg 70
